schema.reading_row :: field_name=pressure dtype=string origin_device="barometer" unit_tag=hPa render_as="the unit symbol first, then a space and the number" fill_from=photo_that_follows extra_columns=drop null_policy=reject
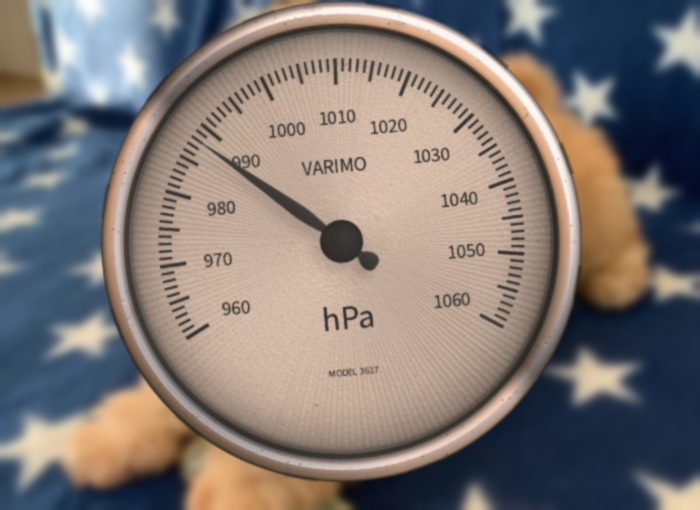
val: hPa 988
